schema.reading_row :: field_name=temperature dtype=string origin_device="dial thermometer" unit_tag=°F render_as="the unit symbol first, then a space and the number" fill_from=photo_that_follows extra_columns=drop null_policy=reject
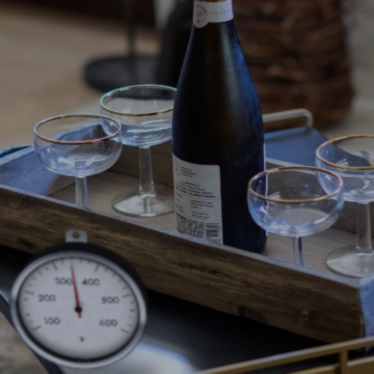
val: °F 340
